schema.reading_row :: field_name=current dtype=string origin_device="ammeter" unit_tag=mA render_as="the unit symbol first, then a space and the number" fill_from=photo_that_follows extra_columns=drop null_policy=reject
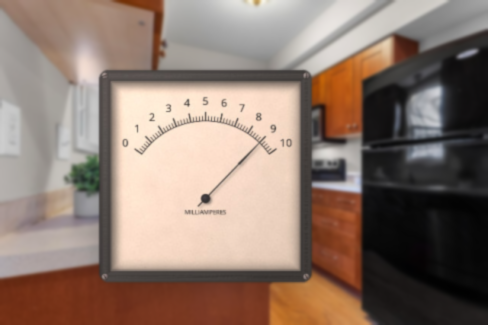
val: mA 9
